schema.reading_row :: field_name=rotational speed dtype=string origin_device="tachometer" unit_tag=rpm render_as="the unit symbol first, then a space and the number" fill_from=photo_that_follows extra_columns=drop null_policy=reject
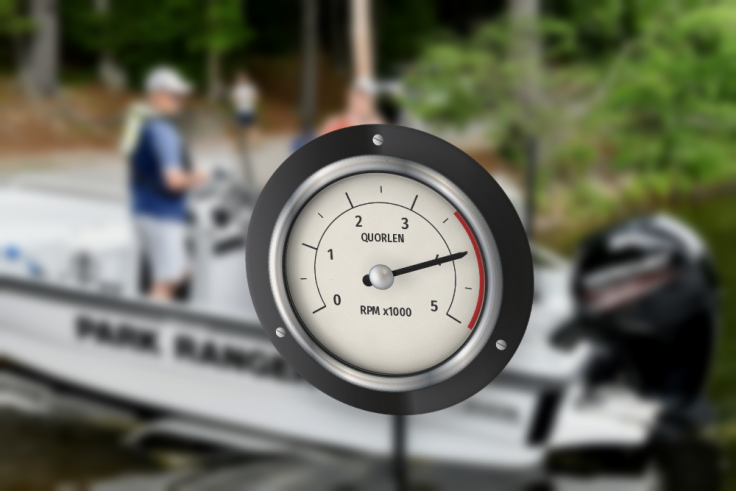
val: rpm 4000
